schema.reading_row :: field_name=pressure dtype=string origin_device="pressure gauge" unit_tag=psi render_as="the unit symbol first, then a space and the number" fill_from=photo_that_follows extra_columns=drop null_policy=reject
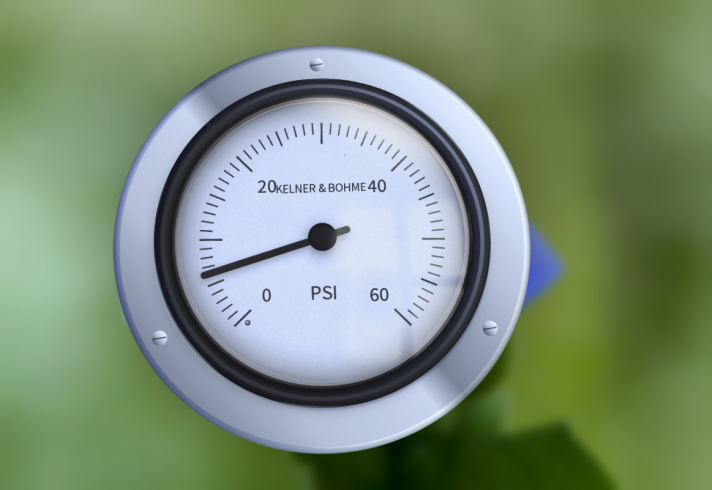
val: psi 6
